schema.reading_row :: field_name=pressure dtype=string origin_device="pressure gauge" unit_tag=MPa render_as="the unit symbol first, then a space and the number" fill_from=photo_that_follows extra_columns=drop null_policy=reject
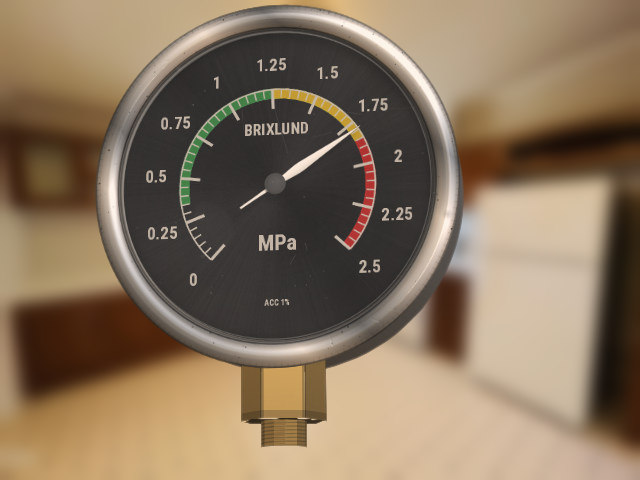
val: MPa 1.8
